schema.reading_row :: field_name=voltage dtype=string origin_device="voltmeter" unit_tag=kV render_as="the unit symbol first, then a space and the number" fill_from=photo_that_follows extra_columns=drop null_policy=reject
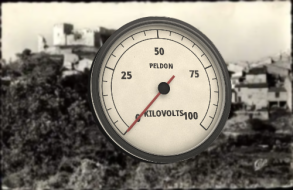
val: kV 0
